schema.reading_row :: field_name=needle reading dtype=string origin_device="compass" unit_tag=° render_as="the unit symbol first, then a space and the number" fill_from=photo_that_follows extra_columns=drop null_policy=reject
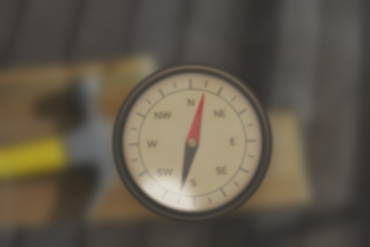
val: ° 15
